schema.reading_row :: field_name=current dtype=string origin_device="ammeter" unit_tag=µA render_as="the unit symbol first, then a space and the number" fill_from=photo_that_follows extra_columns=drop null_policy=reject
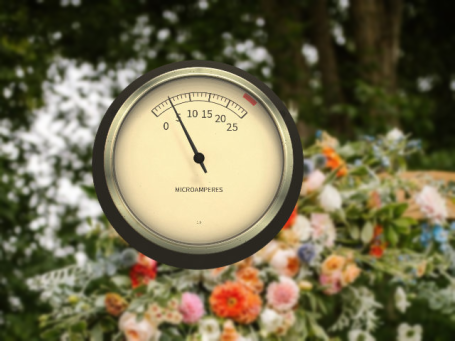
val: µA 5
